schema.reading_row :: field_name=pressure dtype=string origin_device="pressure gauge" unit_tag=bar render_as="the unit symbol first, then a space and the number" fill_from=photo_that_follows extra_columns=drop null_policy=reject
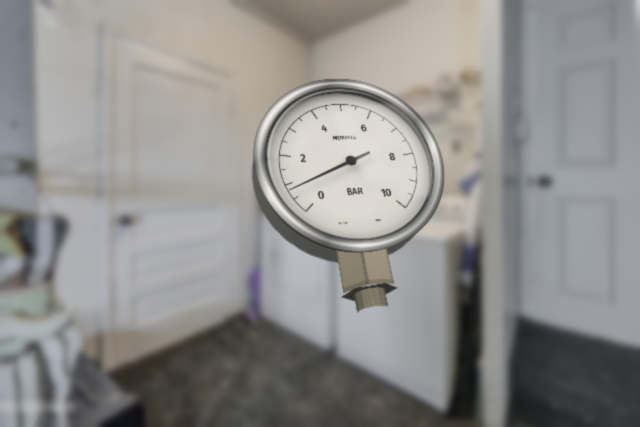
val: bar 0.75
